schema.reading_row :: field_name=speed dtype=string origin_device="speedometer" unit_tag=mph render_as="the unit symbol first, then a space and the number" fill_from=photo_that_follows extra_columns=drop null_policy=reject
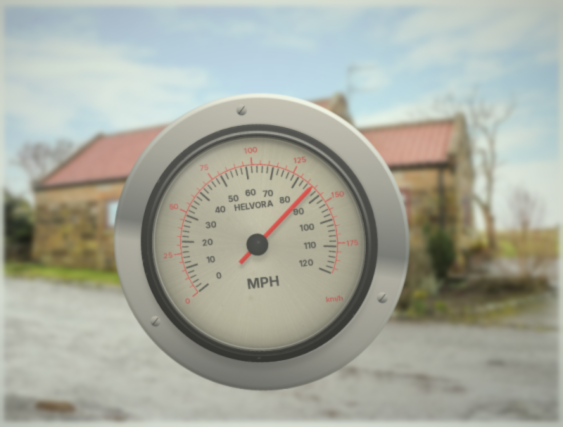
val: mph 86
